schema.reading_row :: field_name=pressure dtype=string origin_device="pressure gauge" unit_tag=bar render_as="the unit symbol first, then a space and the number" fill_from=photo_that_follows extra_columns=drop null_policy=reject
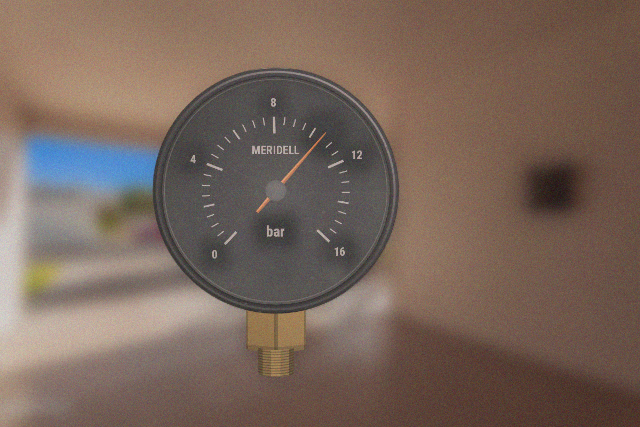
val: bar 10.5
